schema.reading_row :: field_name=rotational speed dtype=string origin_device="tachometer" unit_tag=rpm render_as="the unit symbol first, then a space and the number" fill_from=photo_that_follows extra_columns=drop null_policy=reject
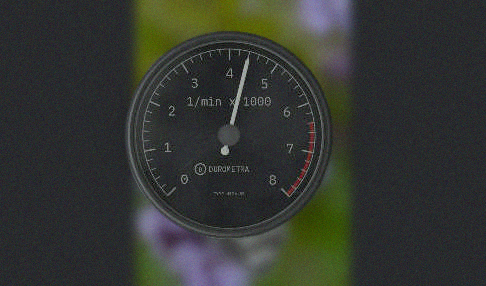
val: rpm 4400
